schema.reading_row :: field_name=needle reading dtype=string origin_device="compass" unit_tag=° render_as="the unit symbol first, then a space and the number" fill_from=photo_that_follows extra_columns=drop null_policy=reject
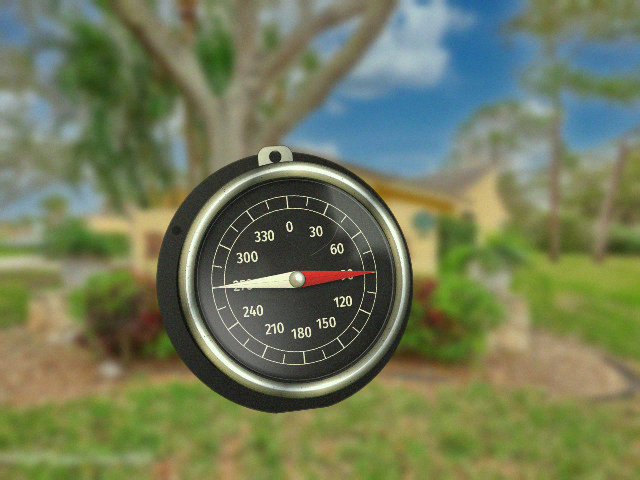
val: ° 90
